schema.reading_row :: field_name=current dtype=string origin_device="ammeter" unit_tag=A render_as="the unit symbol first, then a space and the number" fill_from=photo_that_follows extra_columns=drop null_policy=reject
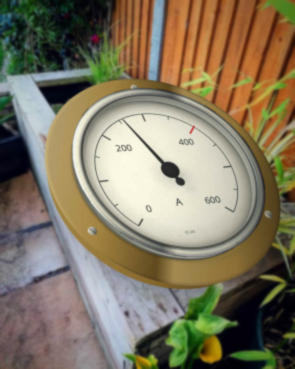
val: A 250
